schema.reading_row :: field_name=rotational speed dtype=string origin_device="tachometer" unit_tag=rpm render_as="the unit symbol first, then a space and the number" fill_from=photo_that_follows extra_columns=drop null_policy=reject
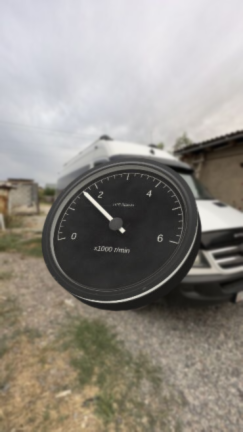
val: rpm 1600
